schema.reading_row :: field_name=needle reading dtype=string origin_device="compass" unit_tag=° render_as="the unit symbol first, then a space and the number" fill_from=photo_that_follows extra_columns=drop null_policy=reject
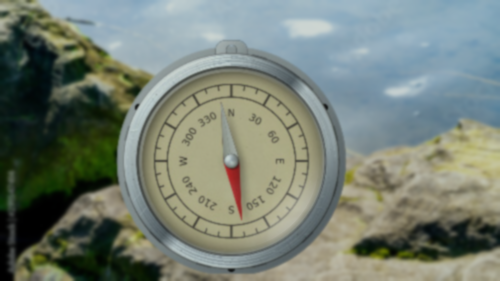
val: ° 170
